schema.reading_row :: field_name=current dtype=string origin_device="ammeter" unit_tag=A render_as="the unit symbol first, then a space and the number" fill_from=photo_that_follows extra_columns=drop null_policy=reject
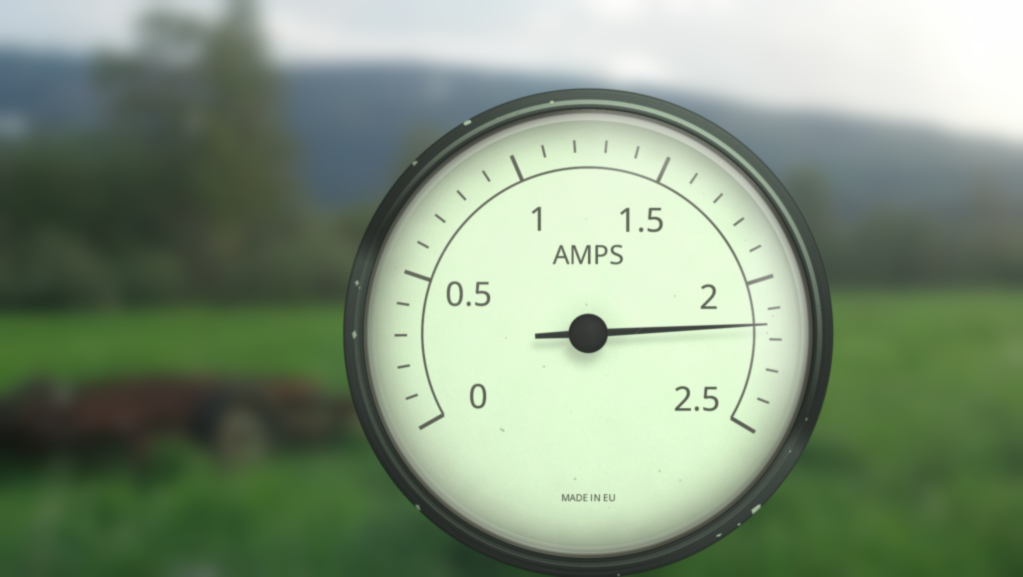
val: A 2.15
